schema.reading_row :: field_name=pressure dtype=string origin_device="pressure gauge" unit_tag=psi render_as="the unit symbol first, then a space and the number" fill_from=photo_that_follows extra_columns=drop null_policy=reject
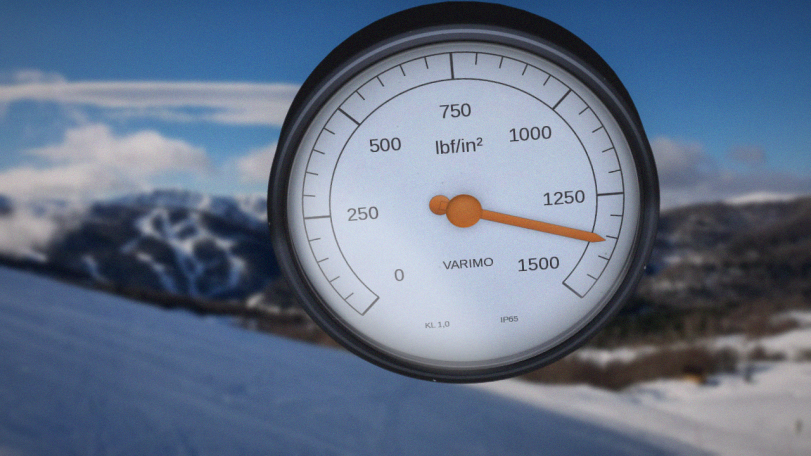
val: psi 1350
